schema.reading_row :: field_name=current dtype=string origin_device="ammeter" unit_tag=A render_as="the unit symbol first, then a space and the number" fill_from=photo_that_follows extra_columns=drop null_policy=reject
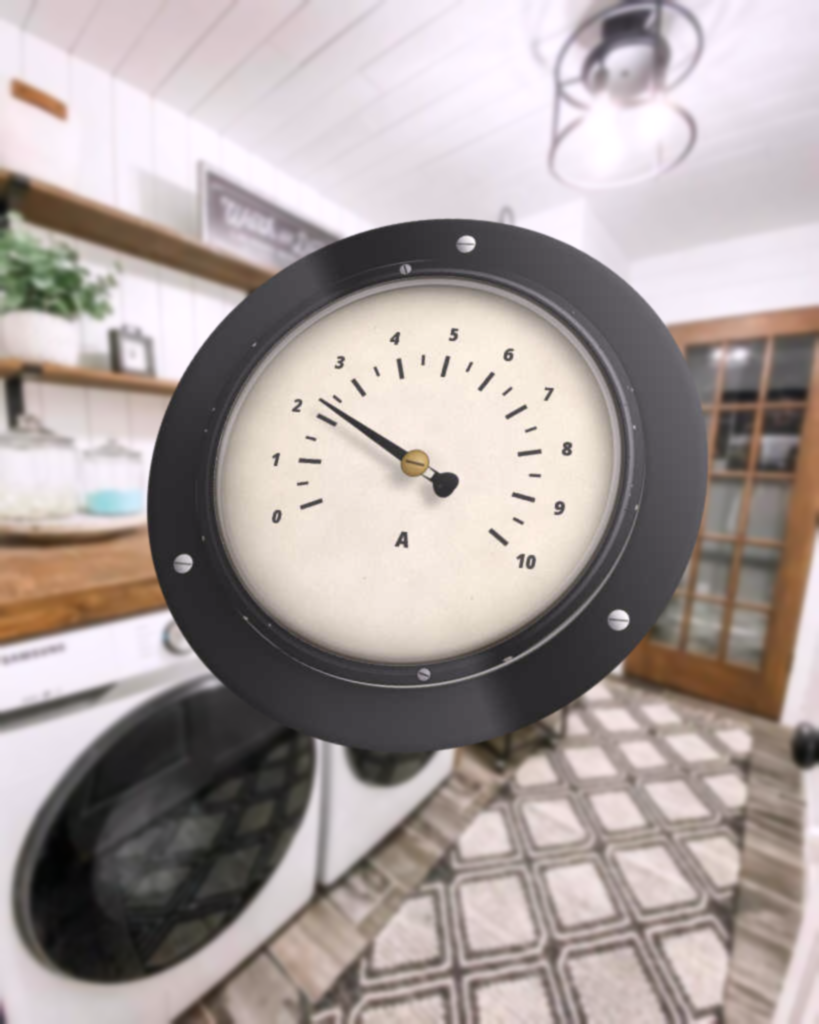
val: A 2.25
